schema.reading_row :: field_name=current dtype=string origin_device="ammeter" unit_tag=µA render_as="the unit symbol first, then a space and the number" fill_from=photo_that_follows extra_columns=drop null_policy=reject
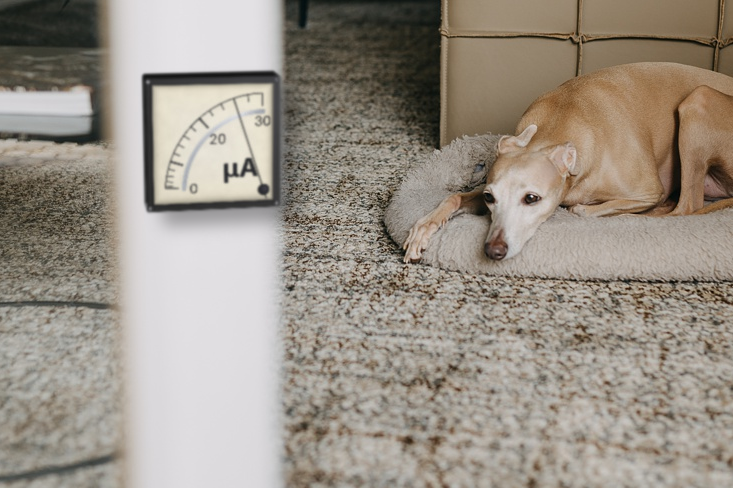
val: µA 26
